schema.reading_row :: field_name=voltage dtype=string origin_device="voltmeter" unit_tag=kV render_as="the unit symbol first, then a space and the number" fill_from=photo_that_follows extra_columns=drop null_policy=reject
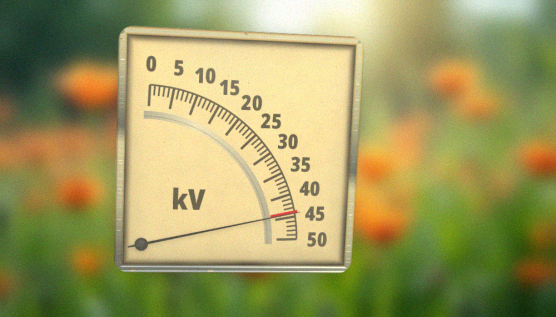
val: kV 44
